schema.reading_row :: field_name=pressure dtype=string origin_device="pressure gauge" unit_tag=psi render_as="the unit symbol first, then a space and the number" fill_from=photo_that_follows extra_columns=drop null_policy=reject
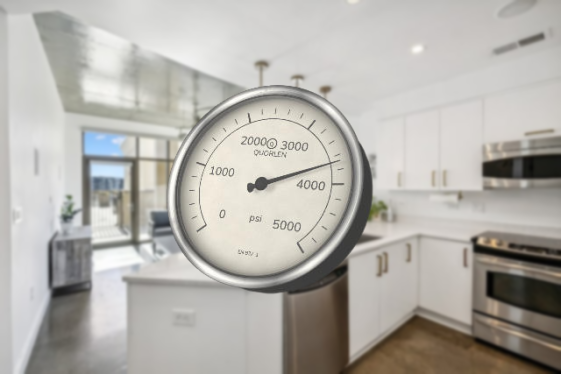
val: psi 3700
